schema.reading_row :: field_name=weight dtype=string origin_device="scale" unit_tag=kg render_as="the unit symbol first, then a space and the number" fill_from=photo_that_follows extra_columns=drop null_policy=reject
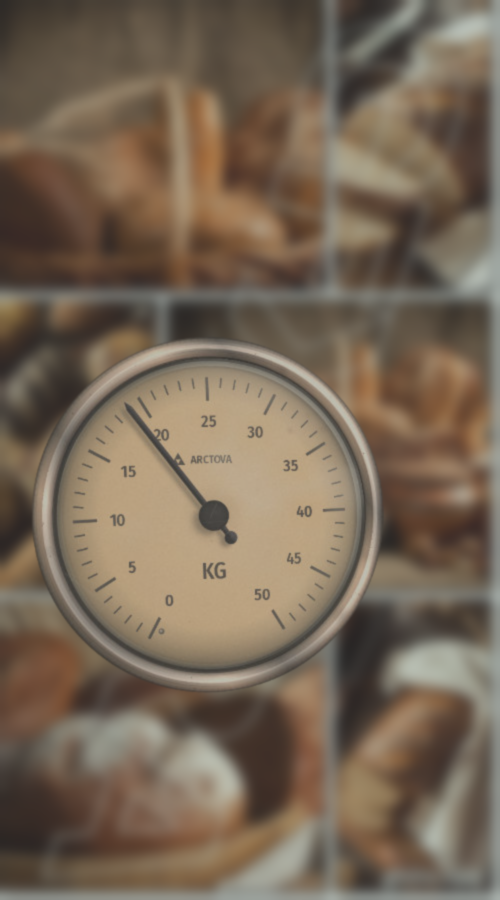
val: kg 19
